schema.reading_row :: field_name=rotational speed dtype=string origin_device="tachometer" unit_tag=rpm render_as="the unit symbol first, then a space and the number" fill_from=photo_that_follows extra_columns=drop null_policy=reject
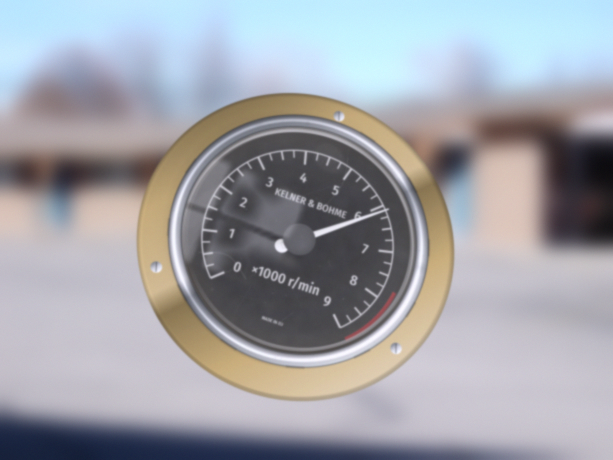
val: rpm 6125
